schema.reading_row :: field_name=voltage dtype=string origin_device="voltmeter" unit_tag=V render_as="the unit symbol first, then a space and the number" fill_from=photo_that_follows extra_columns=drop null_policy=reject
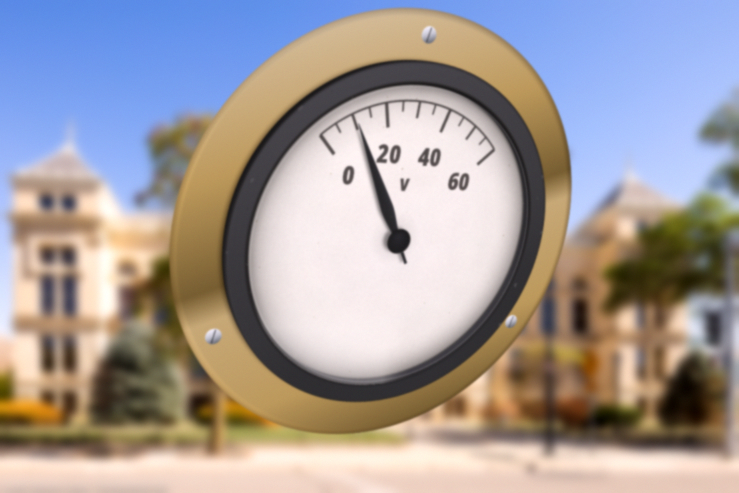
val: V 10
